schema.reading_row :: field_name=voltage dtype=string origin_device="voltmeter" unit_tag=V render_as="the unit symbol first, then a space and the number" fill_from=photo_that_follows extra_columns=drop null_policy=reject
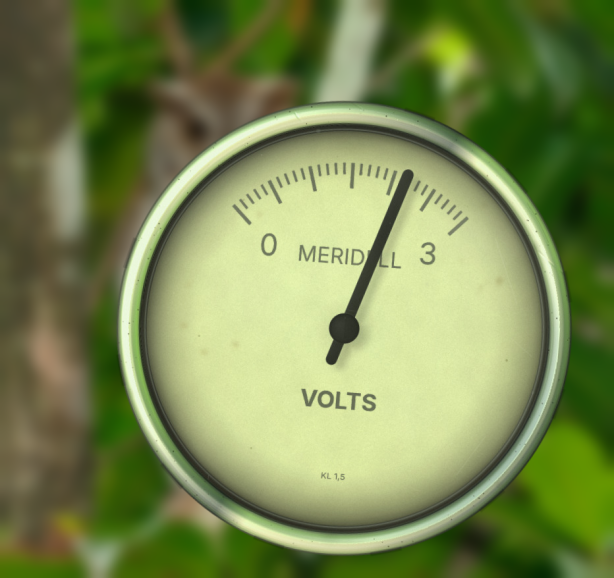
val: V 2.15
